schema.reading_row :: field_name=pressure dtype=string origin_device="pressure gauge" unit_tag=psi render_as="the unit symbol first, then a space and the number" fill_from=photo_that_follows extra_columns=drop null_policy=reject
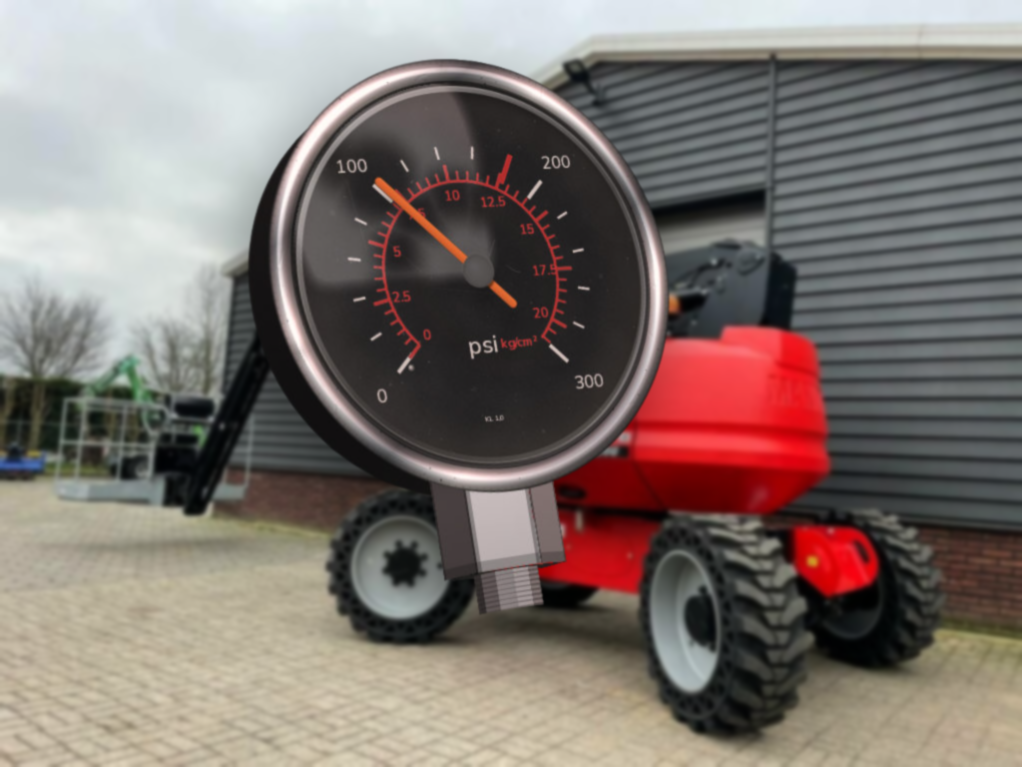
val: psi 100
